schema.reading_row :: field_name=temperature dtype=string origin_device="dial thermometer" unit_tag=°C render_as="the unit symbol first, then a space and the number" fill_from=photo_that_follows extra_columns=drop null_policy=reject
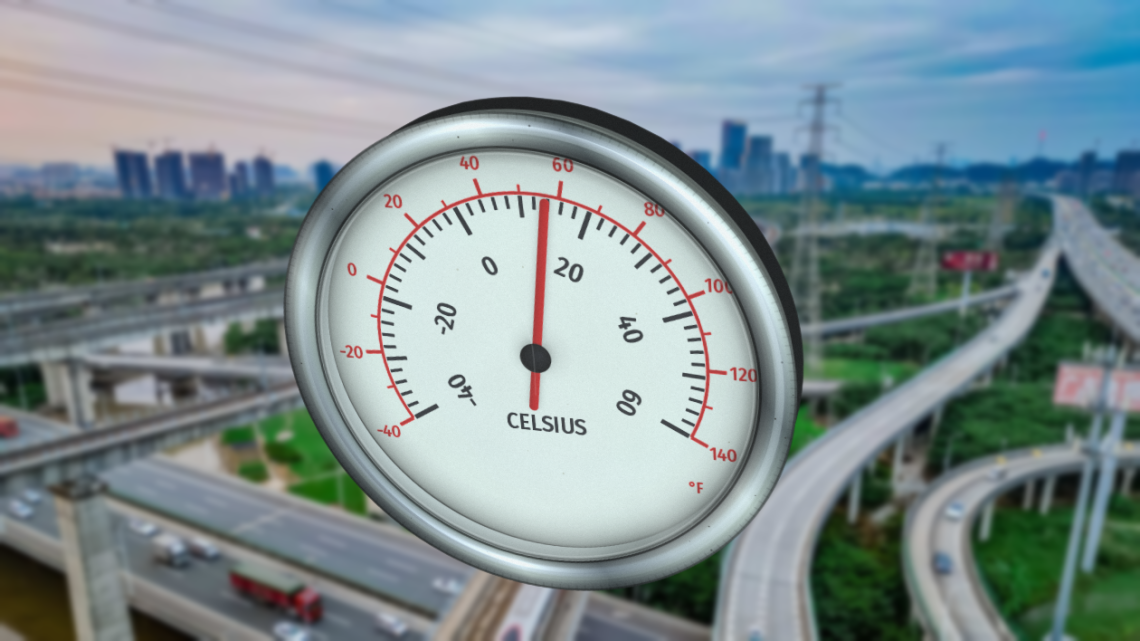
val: °C 14
